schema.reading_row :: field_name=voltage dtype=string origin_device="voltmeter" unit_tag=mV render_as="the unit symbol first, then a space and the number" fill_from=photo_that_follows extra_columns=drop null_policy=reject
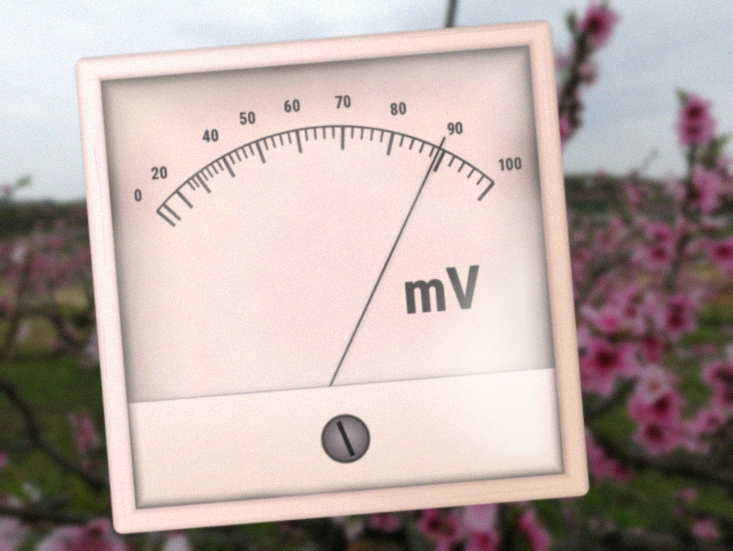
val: mV 89
